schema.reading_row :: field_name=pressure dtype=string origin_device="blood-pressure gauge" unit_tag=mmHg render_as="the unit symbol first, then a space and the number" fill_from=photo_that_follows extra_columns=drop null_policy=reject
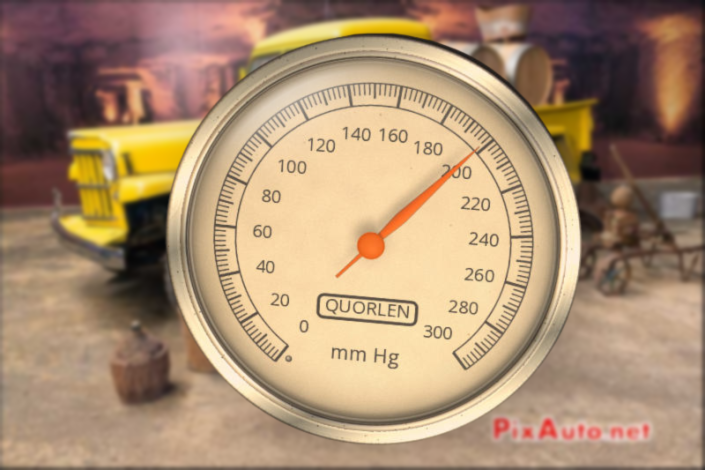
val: mmHg 198
